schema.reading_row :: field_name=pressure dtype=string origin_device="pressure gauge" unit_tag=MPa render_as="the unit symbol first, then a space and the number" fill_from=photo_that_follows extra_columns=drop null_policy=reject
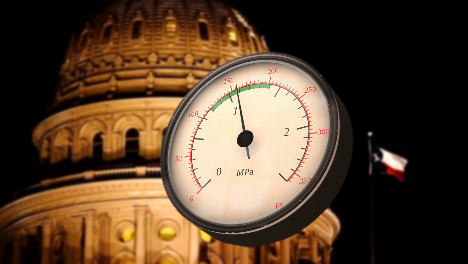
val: MPa 1.1
